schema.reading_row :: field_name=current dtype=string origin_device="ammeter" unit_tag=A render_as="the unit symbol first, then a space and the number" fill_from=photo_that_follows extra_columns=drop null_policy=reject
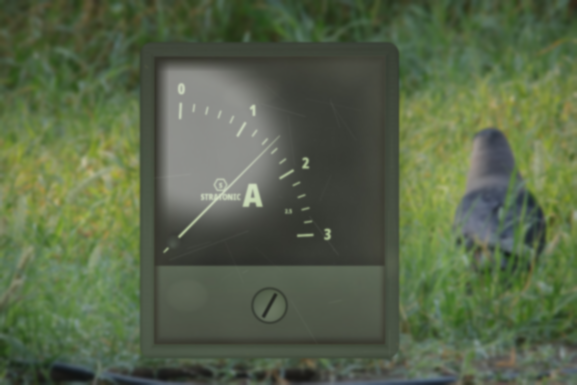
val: A 1.5
